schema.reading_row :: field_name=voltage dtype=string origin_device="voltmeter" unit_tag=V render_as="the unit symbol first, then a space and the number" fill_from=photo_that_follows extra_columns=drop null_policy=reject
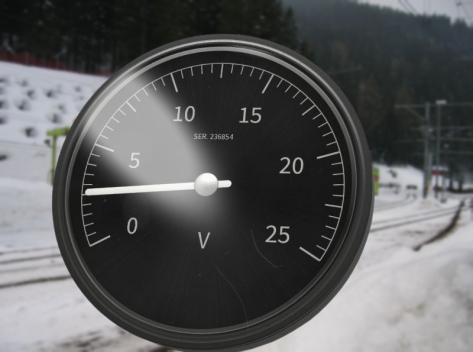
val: V 2.5
